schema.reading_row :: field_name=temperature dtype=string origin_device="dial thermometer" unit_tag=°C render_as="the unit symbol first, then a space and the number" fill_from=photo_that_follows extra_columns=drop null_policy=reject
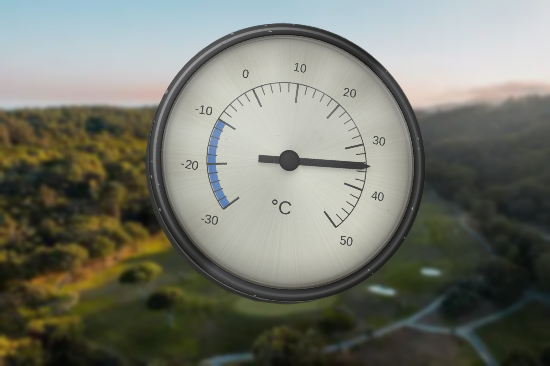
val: °C 35
